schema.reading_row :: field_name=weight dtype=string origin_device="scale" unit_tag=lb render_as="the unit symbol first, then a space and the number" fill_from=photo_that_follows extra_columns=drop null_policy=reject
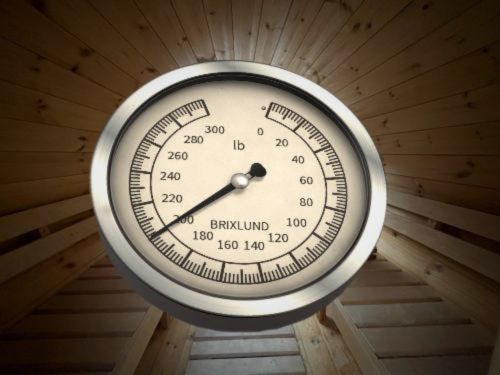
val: lb 200
